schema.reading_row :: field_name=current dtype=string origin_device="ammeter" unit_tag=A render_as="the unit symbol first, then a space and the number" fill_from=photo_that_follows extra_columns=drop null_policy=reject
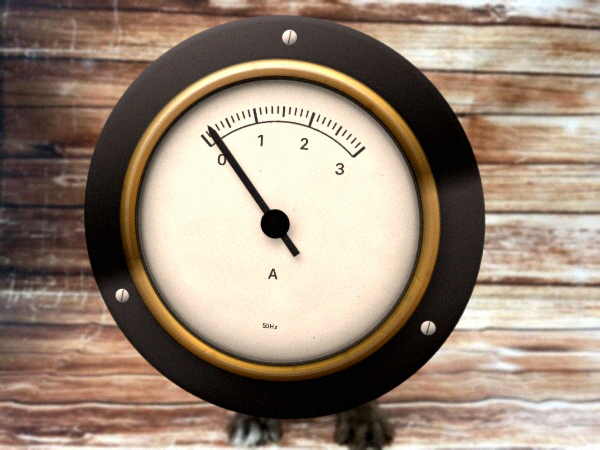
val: A 0.2
